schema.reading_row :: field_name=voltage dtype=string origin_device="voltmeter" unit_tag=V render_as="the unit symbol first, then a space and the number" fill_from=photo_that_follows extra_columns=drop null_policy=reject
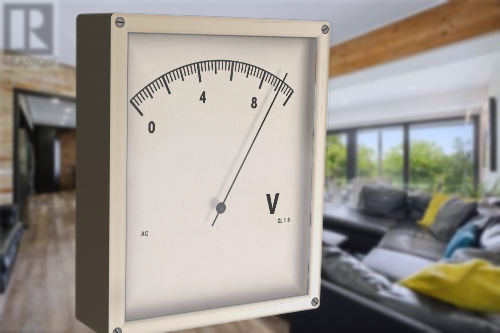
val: V 9
